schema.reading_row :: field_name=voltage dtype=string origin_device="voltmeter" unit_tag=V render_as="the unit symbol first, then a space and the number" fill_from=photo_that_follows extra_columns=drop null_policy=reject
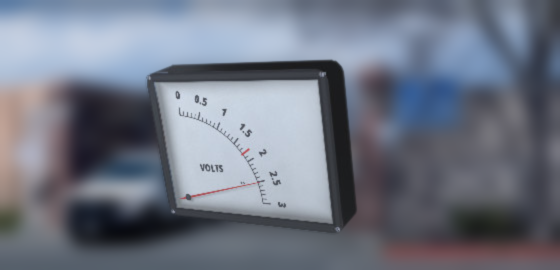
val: V 2.5
